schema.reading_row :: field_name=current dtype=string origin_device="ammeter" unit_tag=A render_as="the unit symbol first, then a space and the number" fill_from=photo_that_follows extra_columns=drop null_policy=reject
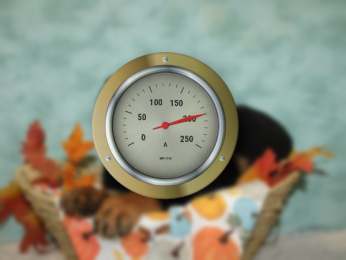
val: A 200
